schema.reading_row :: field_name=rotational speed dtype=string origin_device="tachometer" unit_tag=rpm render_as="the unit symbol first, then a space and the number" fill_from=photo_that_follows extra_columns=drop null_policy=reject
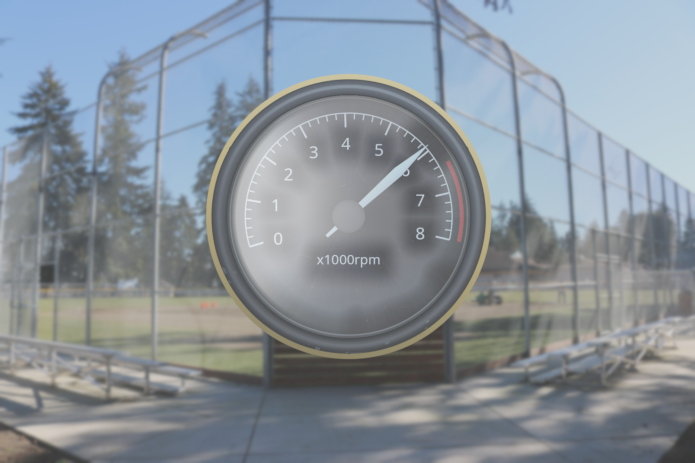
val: rpm 5900
